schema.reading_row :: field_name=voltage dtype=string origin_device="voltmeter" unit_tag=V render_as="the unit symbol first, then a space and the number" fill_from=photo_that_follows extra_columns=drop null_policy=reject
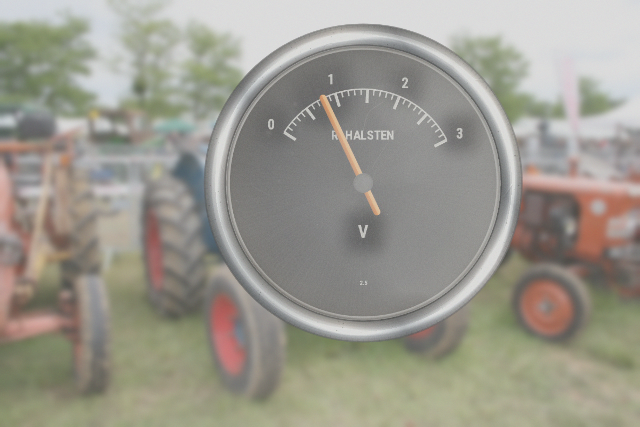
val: V 0.8
